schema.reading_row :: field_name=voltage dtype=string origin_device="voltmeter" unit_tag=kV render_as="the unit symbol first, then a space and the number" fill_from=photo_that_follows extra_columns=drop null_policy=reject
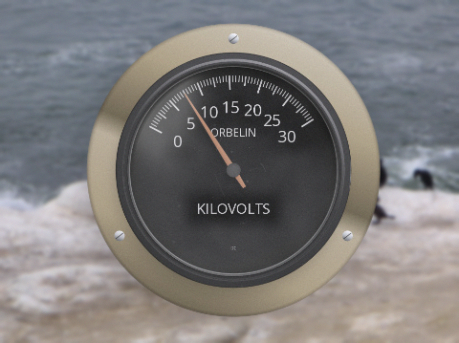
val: kV 7.5
